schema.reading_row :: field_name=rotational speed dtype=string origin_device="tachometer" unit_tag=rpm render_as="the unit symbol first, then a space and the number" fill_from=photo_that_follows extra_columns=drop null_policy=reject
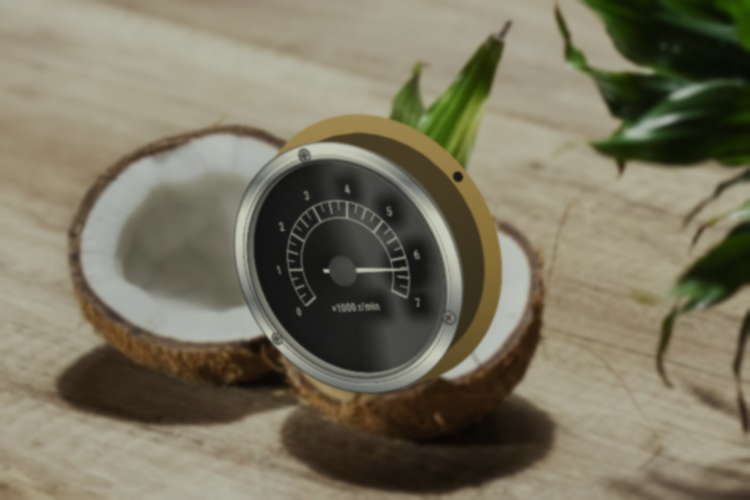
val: rpm 6250
